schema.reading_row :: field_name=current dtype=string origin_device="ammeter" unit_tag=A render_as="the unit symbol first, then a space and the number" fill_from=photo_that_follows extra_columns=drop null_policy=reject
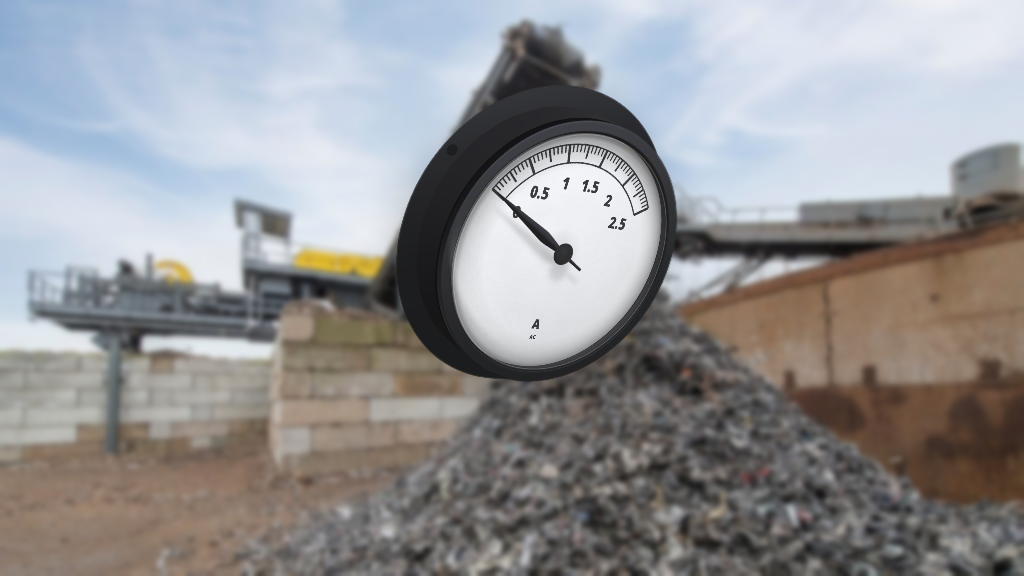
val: A 0
